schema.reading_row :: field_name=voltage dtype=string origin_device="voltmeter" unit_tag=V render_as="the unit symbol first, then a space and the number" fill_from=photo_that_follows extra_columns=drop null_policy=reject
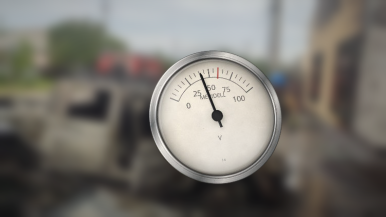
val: V 40
